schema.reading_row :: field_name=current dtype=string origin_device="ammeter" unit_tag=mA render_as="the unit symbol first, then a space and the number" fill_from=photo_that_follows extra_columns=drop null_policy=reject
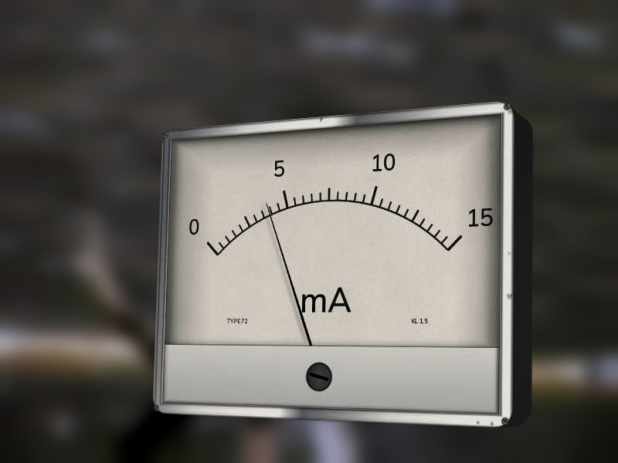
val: mA 4
